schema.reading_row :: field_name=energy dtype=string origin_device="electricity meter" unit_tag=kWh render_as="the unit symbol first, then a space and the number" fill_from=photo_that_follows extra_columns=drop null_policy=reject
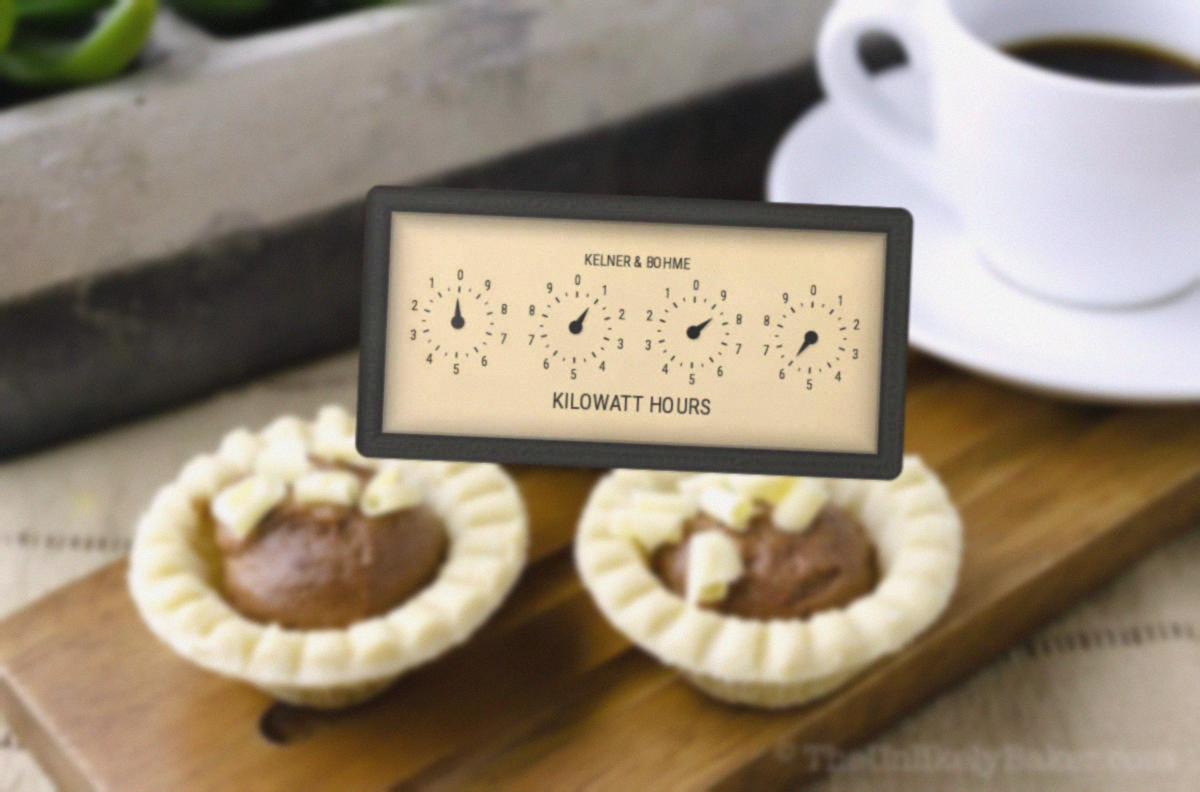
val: kWh 86
